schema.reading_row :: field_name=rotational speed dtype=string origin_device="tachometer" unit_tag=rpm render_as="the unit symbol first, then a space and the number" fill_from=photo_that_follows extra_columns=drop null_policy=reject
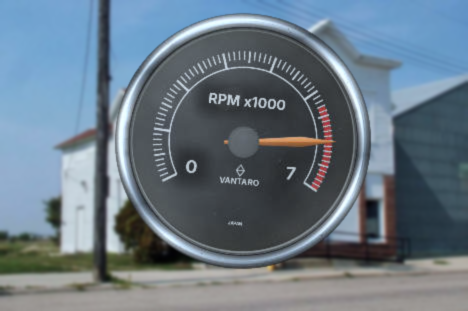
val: rpm 6000
